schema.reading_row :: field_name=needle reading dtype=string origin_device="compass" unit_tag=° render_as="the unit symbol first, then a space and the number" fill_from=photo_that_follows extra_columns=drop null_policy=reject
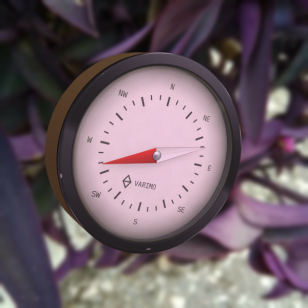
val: ° 250
